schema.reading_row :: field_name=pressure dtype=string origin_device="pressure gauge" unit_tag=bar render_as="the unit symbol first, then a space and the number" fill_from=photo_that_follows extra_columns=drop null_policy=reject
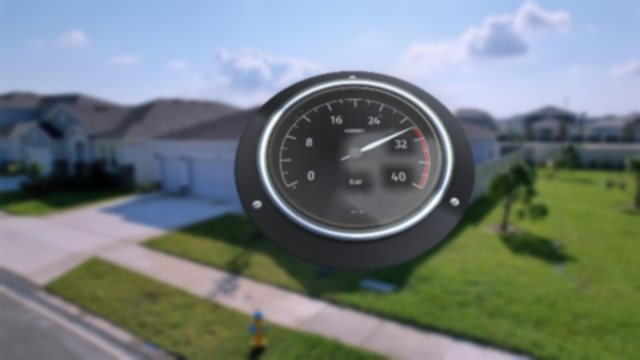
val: bar 30
